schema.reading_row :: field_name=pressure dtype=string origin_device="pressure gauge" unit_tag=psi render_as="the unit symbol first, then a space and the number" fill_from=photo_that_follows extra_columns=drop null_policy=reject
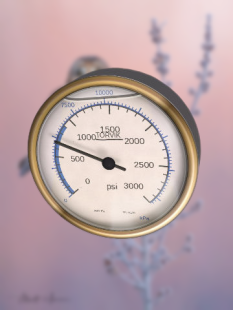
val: psi 700
